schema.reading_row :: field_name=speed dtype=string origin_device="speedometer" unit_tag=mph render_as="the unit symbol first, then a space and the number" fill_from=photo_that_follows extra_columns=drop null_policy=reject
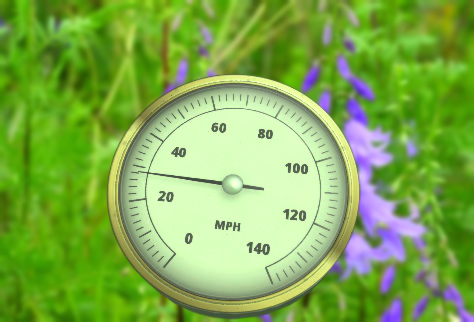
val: mph 28
